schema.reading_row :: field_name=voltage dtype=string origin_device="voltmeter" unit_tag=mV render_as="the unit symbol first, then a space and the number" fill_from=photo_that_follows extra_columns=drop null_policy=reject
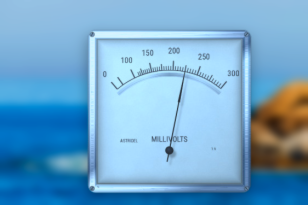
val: mV 225
